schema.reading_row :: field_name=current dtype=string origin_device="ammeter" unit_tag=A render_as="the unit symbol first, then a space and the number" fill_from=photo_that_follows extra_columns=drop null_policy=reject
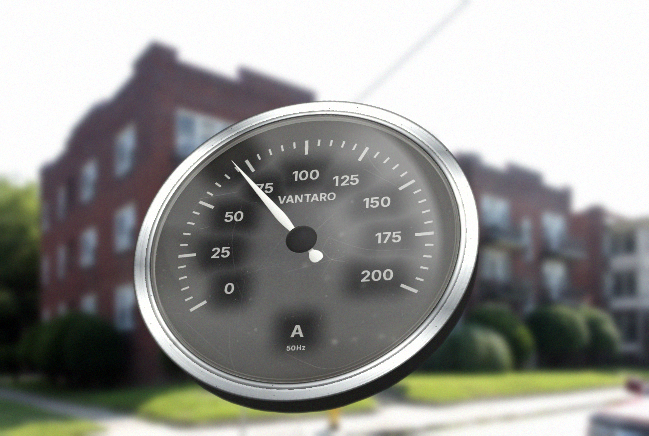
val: A 70
